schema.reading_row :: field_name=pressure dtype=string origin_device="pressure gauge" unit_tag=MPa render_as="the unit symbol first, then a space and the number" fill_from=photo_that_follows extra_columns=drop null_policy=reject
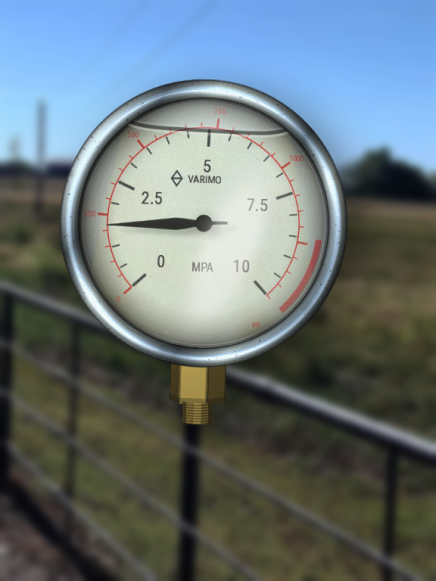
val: MPa 1.5
